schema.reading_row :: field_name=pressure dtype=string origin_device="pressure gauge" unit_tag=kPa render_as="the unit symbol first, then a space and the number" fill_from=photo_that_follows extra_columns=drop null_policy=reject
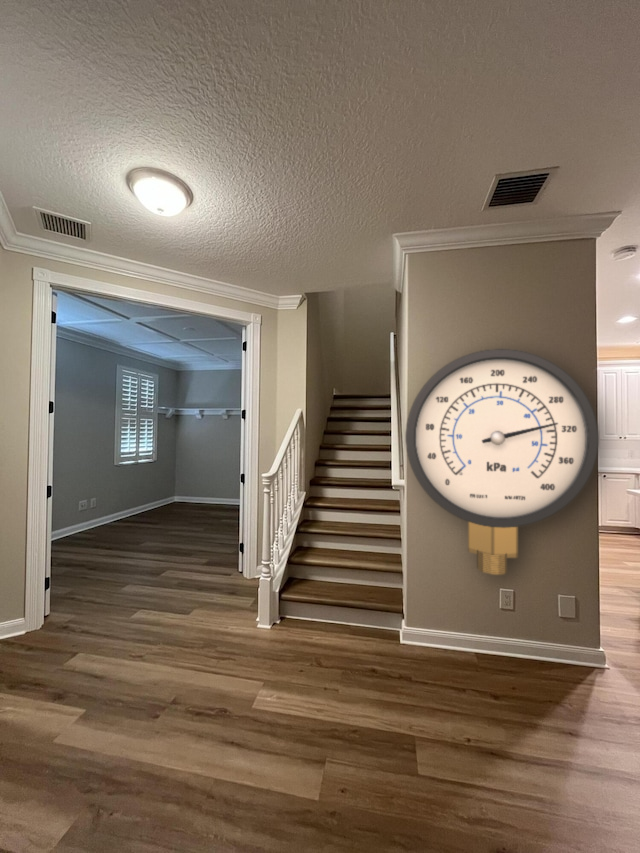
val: kPa 310
